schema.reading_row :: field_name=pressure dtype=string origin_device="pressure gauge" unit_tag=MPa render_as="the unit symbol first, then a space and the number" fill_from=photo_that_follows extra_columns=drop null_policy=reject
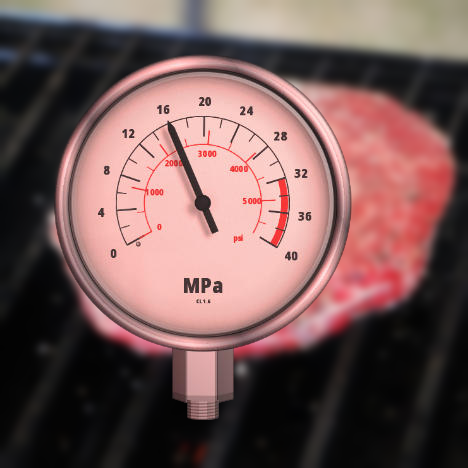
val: MPa 16
